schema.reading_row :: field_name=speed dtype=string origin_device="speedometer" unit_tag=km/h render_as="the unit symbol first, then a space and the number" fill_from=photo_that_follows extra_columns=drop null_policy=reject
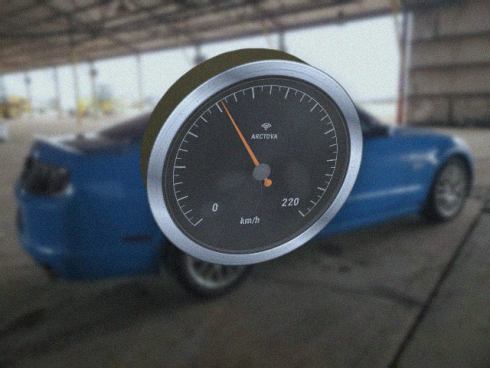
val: km/h 82.5
